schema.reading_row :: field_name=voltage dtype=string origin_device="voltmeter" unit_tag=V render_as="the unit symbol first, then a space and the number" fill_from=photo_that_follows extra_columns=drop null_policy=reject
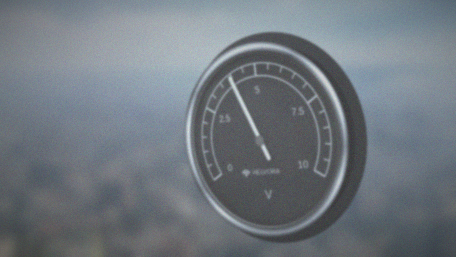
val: V 4
